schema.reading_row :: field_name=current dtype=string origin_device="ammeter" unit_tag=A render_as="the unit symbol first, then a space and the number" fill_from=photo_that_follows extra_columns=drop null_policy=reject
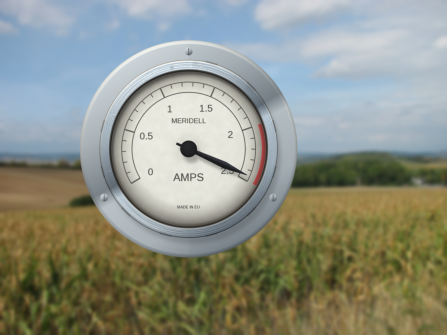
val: A 2.45
